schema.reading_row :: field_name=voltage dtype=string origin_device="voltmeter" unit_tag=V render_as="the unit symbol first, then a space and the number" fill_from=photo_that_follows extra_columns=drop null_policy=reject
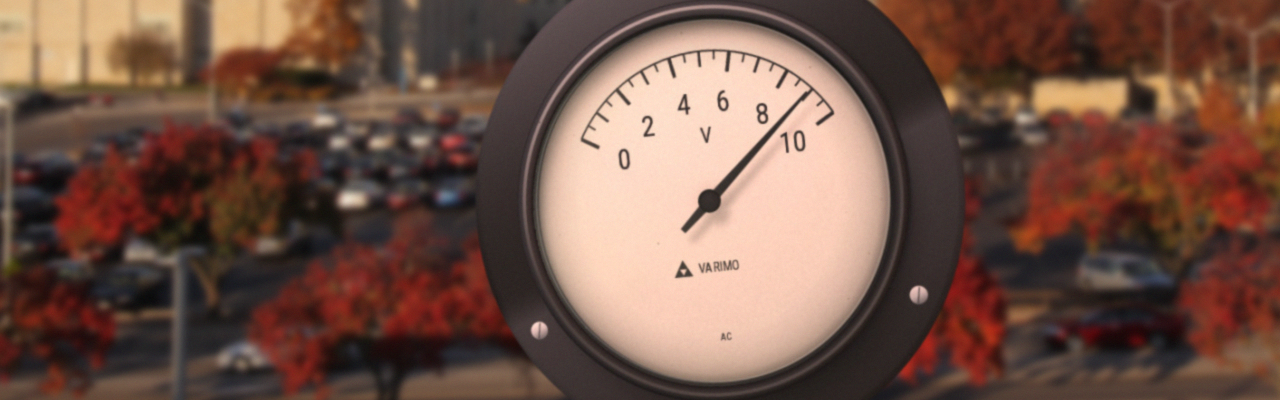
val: V 9
